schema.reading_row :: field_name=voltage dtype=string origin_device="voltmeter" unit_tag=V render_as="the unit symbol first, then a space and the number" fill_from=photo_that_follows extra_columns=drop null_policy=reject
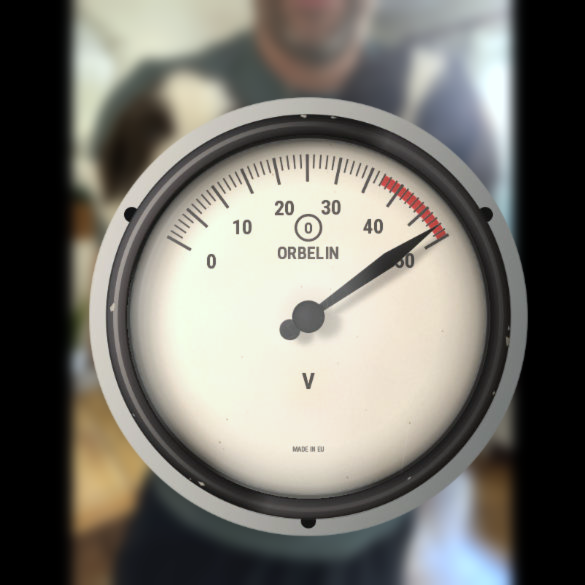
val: V 48
